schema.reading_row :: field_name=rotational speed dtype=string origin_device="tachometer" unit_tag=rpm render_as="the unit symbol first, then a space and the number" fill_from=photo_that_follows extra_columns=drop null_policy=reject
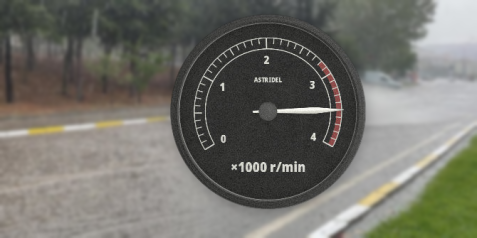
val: rpm 3500
